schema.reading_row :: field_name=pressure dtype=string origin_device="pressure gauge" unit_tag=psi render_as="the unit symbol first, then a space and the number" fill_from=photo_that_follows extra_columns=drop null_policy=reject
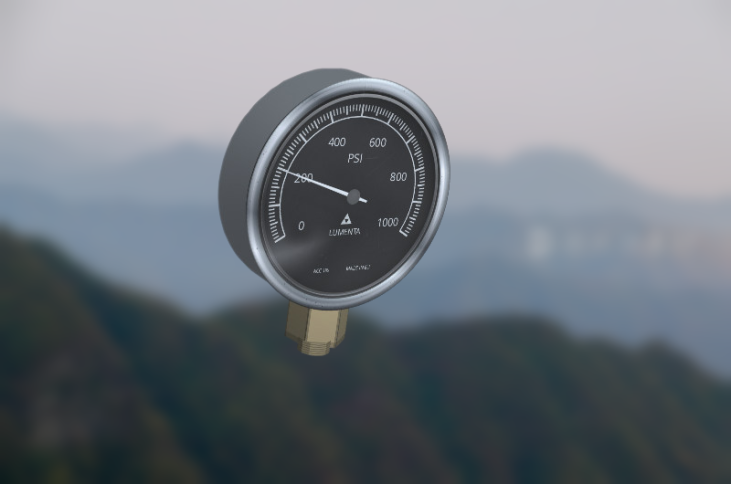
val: psi 200
